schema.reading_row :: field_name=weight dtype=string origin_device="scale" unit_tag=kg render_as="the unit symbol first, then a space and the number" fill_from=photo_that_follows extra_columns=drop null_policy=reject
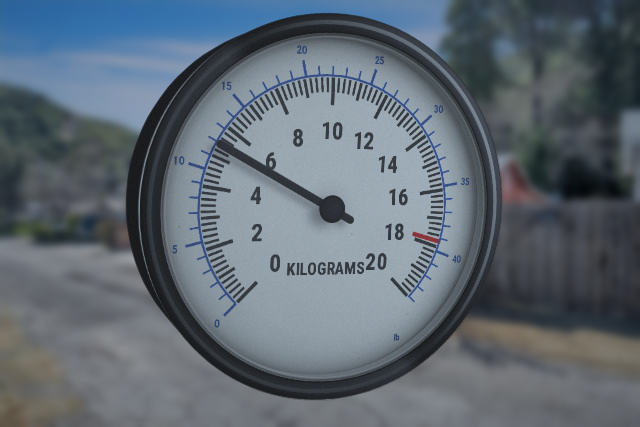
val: kg 5.4
